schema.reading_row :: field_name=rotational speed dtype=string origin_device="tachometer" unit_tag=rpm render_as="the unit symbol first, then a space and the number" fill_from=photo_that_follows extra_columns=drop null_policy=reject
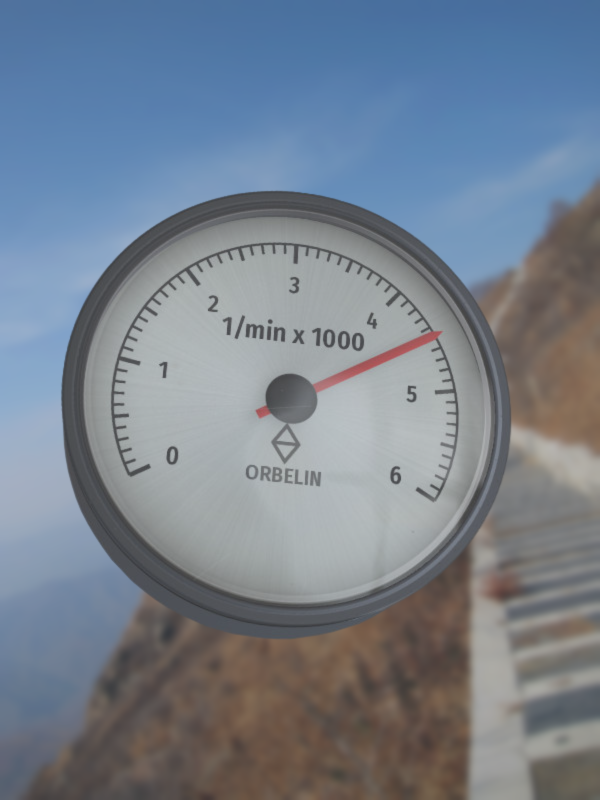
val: rpm 4500
